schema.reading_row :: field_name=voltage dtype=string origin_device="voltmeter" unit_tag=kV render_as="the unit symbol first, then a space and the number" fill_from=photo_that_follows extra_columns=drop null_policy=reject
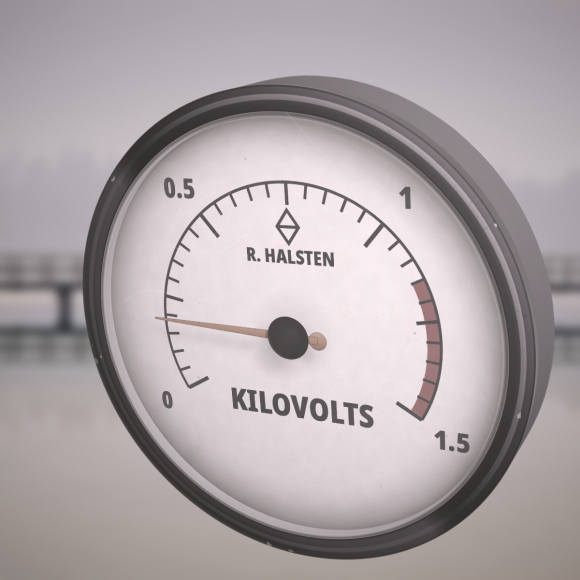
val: kV 0.2
